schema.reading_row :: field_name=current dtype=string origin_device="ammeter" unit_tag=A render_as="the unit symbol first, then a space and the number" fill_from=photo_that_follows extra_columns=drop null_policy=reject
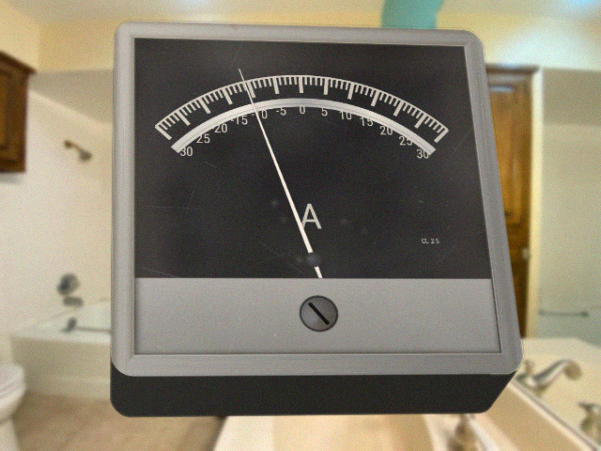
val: A -11
